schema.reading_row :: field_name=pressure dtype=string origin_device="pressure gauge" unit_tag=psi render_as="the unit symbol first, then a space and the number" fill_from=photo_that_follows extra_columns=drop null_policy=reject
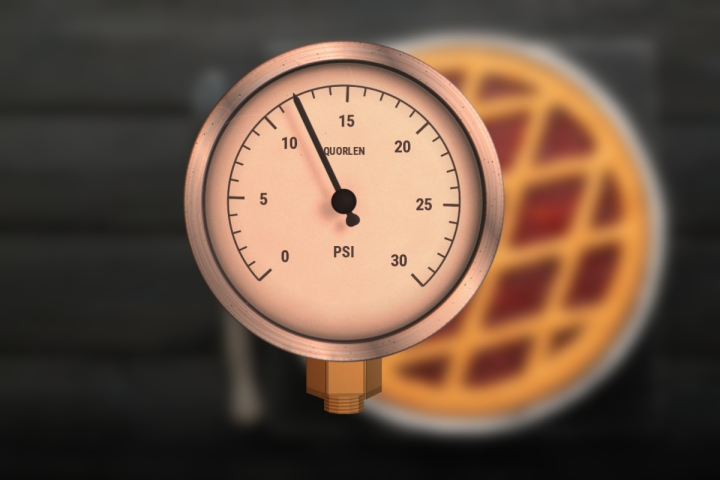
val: psi 12
